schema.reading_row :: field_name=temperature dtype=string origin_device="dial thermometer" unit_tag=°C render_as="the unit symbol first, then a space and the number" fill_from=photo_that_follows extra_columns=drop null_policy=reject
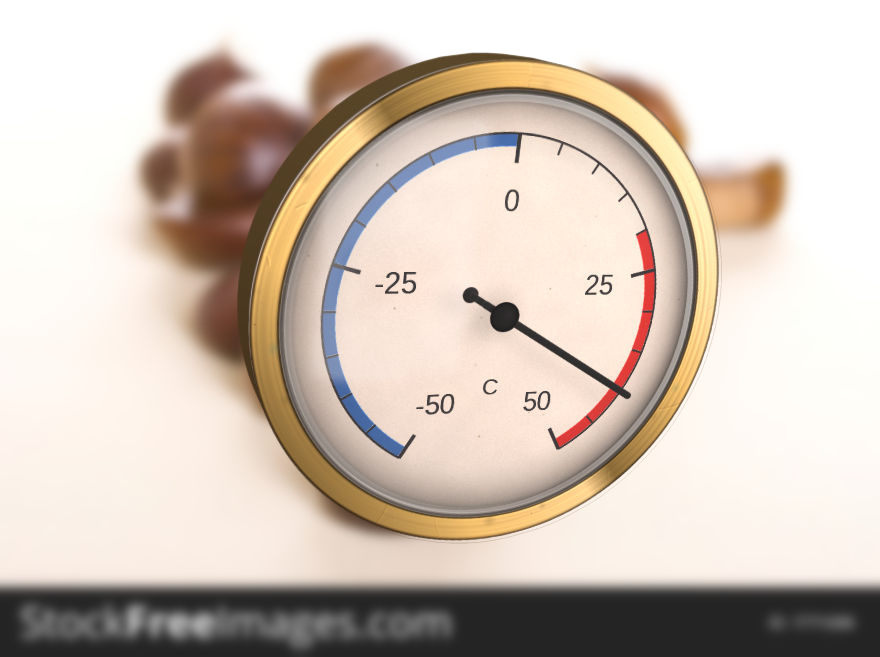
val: °C 40
